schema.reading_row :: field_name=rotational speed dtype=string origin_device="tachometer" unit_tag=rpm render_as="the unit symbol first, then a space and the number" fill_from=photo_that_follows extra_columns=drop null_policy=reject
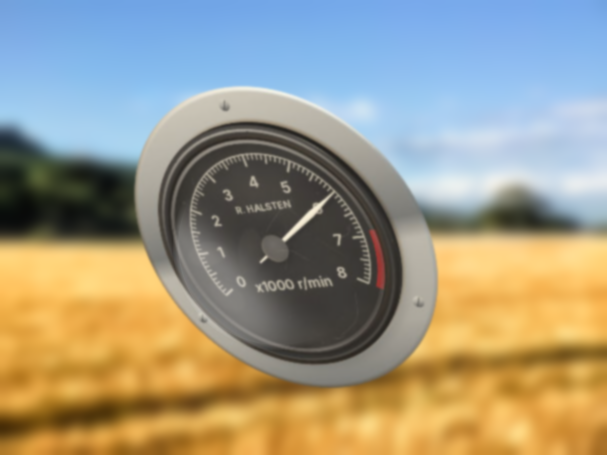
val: rpm 6000
